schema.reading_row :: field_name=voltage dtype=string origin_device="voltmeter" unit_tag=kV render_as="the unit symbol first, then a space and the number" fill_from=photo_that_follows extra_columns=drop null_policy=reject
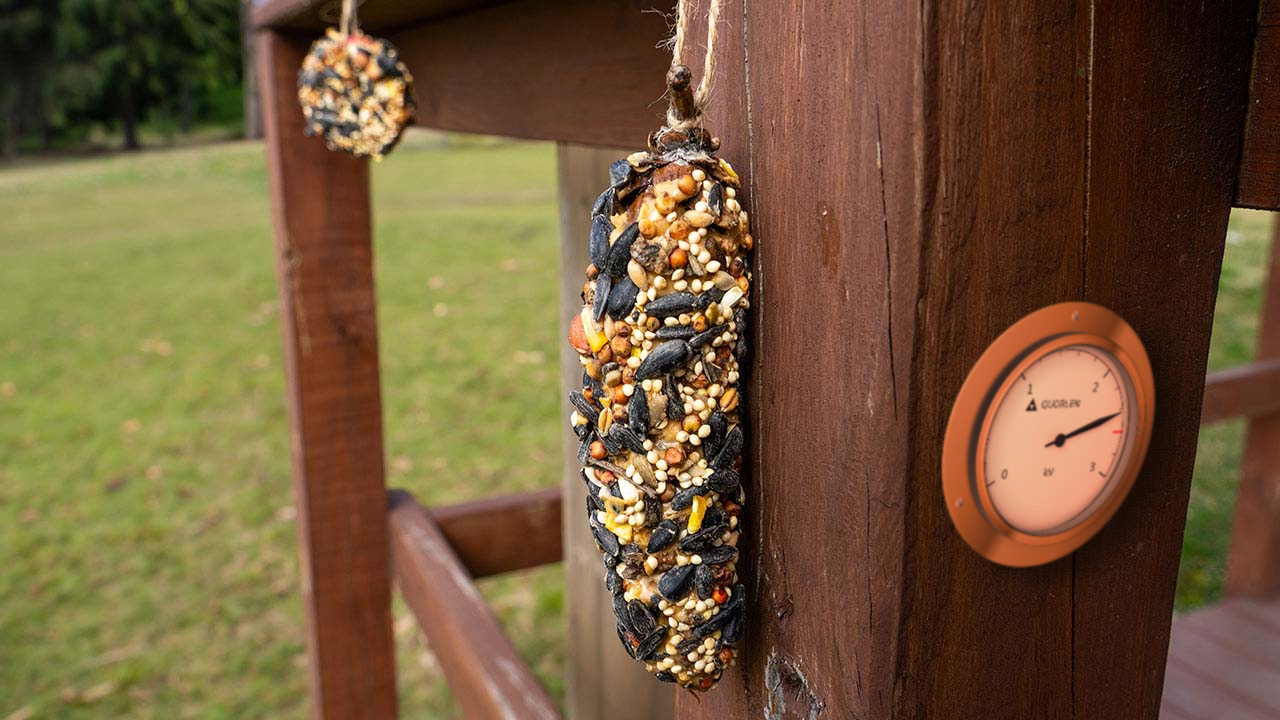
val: kV 2.4
